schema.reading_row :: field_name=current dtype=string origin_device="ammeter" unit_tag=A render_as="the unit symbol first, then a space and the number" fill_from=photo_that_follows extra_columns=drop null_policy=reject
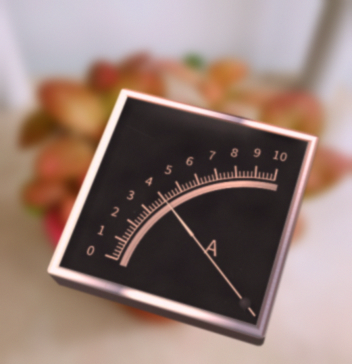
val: A 4
